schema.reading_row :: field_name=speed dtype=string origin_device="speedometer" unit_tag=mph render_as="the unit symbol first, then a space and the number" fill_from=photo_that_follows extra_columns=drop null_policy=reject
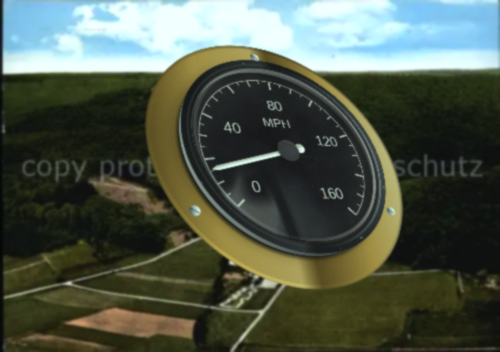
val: mph 15
